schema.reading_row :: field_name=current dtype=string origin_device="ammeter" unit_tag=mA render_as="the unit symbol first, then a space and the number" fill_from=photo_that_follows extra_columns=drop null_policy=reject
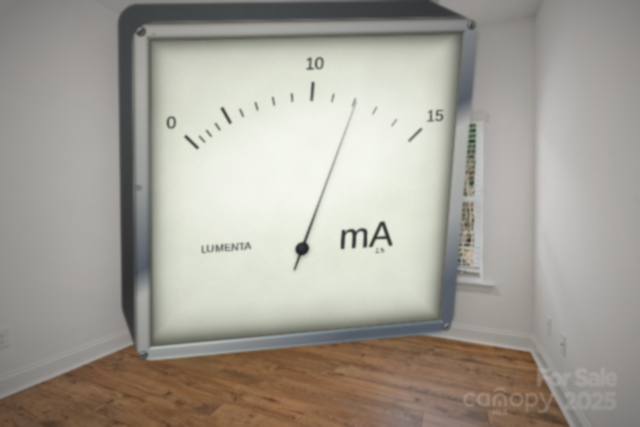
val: mA 12
